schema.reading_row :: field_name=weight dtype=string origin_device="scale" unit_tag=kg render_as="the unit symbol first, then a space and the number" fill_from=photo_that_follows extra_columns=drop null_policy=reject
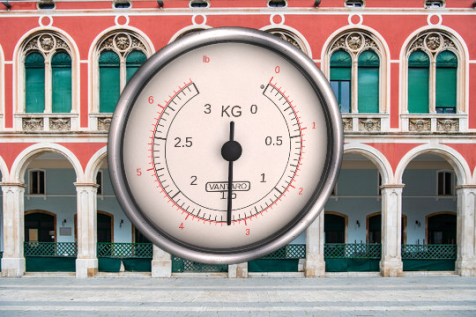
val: kg 1.5
